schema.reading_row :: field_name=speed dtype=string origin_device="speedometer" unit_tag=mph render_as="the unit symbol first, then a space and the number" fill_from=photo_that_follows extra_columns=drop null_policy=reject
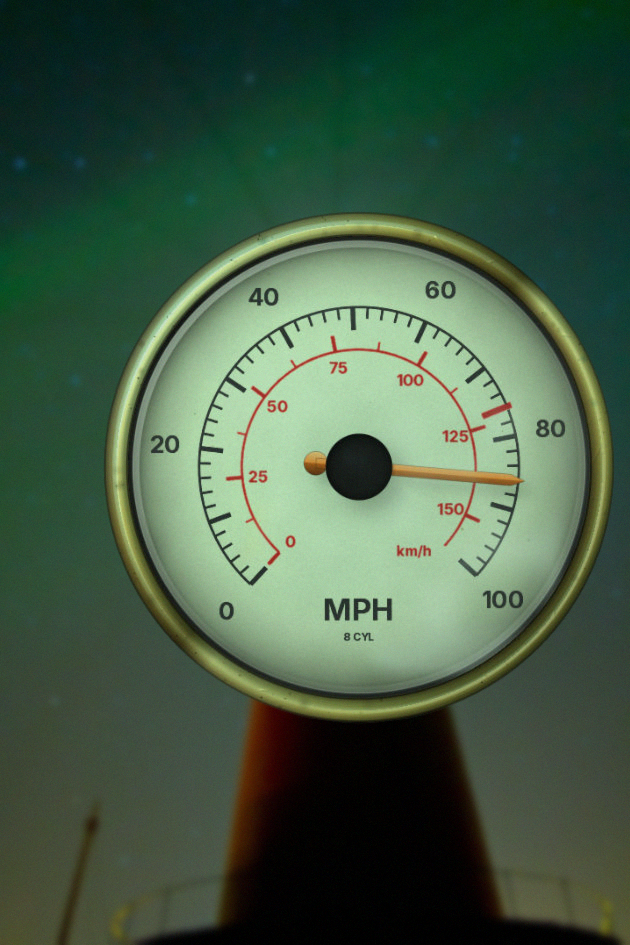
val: mph 86
